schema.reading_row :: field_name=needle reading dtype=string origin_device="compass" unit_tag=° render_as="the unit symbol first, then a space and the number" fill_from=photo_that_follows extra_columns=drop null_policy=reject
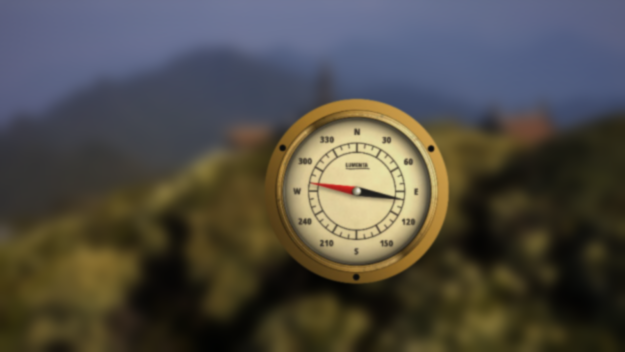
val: ° 280
